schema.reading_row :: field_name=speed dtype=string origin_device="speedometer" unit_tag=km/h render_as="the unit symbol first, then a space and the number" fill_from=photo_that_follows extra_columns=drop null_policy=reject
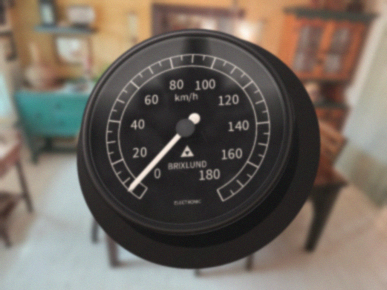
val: km/h 5
